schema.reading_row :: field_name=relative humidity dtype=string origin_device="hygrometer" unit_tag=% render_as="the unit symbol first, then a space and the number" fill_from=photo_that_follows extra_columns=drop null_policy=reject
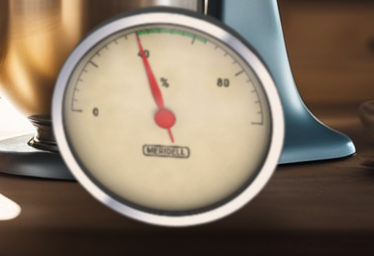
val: % 40
